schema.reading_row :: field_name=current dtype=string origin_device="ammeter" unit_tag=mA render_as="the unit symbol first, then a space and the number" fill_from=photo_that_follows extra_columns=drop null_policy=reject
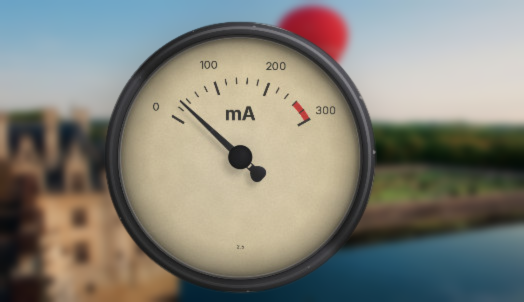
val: mA 30
